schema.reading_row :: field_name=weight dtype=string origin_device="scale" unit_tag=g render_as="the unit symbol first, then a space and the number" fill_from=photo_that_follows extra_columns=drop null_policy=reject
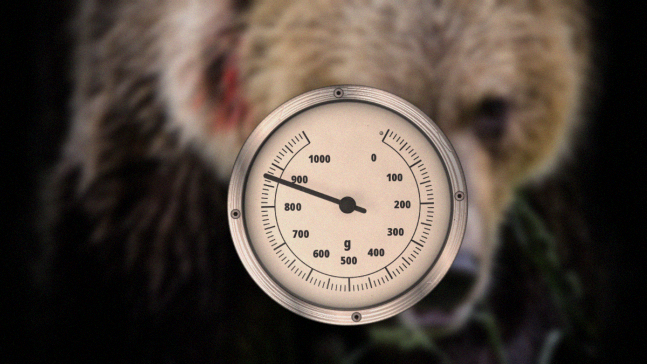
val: g 870
